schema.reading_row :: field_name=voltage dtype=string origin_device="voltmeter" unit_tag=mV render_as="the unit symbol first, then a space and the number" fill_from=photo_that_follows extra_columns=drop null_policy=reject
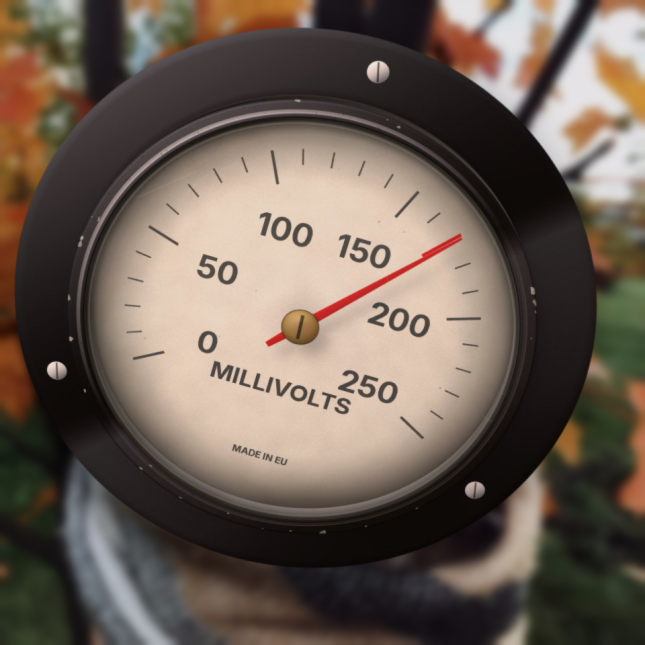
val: mV 170
